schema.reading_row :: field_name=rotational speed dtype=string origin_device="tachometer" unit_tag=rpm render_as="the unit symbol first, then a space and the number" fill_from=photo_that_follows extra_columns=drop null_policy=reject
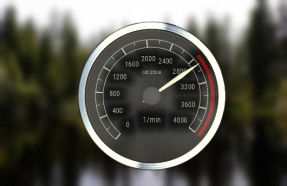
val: rpm 2900
